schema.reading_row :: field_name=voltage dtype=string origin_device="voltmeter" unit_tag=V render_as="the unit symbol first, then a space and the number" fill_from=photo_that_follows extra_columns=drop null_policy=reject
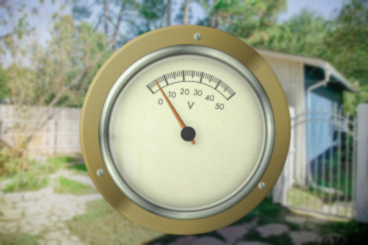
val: V 5
